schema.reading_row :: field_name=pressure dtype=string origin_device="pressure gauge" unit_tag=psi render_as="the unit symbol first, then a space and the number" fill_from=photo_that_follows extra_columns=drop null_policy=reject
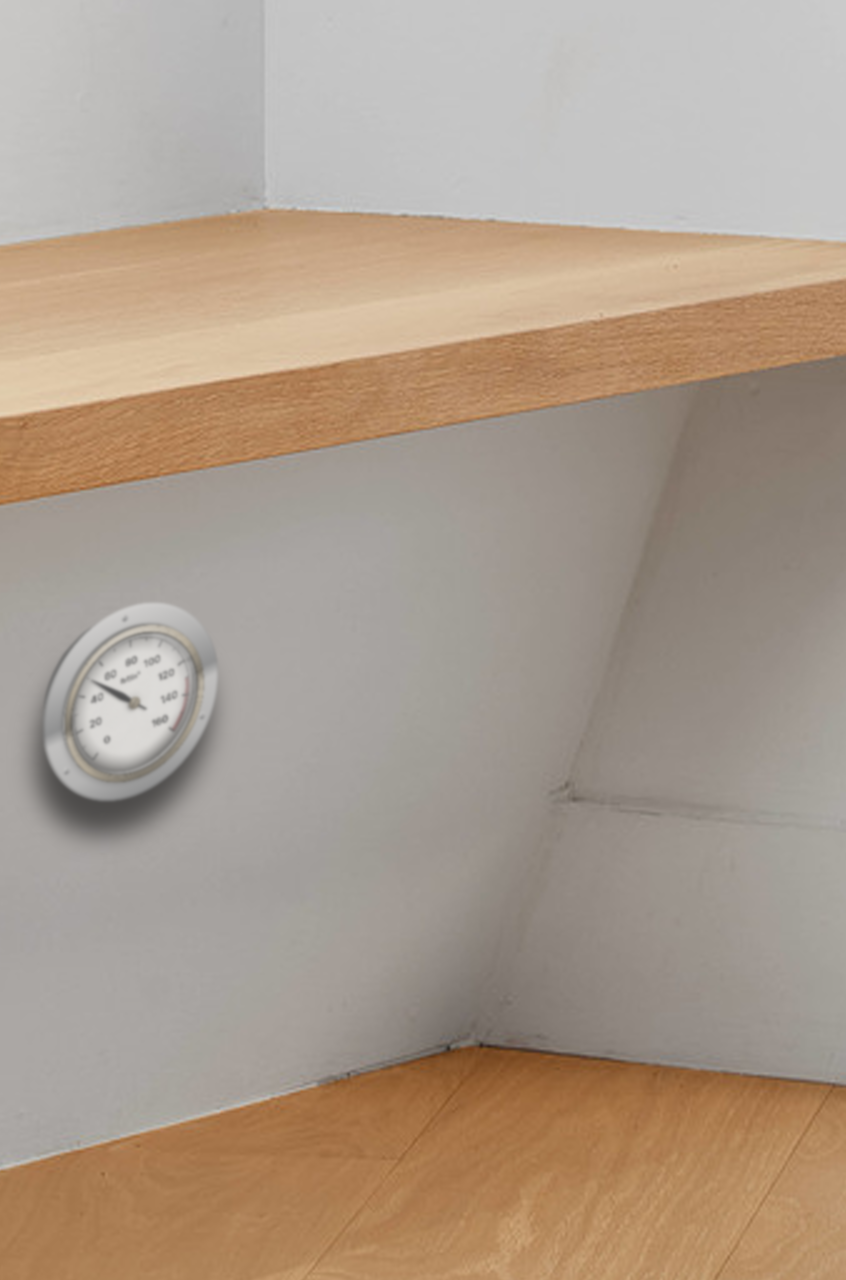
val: psi 50
